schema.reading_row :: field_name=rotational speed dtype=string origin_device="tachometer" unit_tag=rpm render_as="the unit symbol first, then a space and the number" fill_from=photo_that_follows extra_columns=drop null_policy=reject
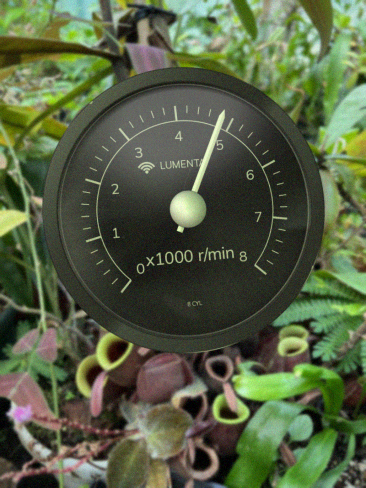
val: rpm 4800
